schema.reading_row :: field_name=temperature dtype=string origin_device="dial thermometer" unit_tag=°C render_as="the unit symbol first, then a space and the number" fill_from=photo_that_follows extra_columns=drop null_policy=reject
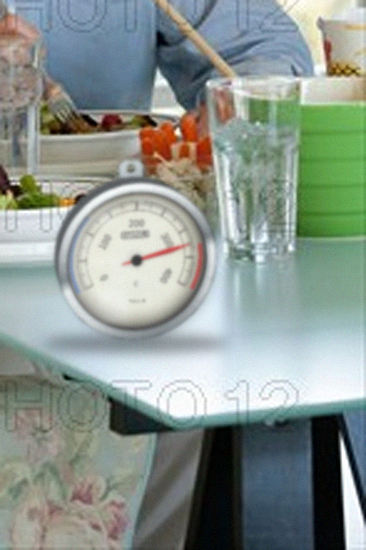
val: °C 325
